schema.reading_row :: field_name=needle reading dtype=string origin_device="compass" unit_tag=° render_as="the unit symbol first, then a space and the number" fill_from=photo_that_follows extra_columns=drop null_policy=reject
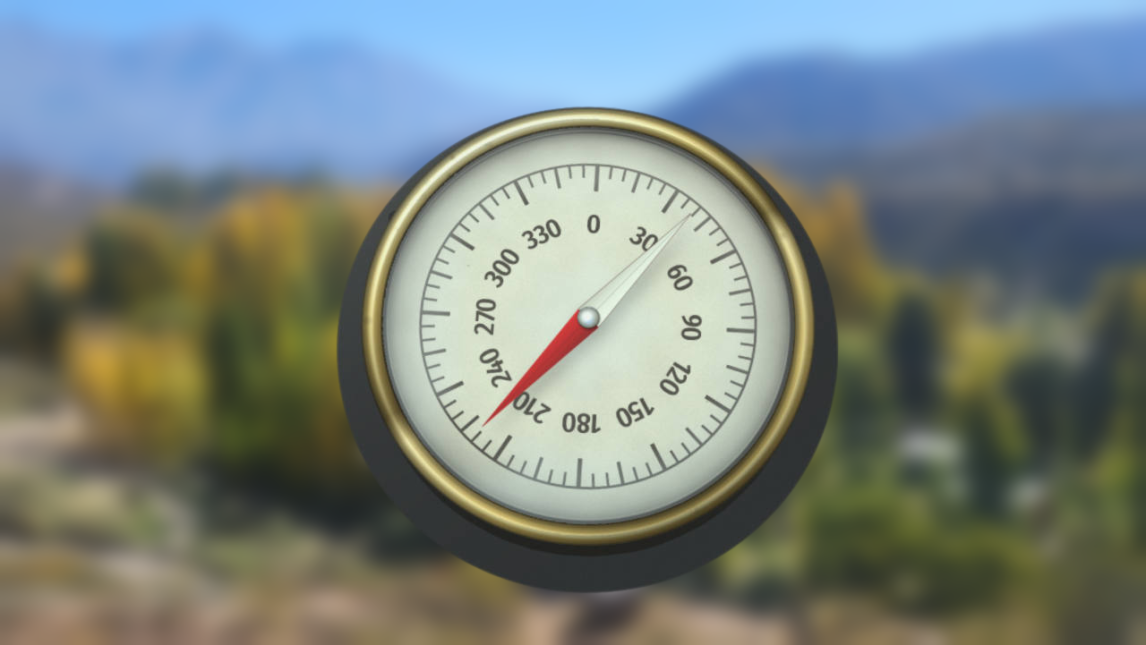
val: ° 220
